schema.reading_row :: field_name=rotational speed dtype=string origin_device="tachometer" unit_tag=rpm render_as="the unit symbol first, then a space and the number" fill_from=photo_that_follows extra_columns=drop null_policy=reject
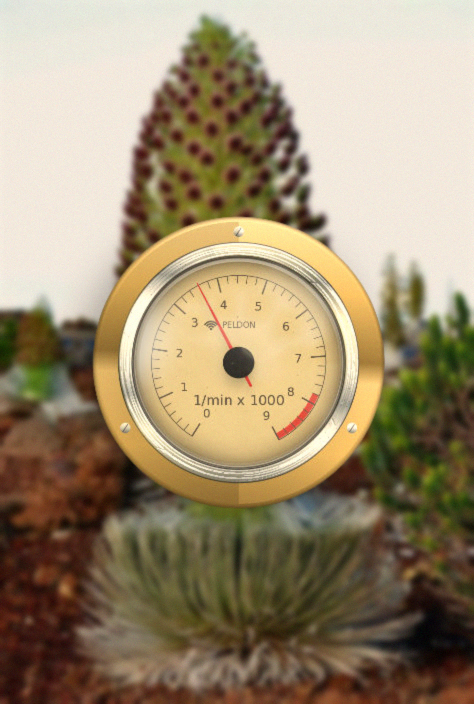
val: rpm 3600
